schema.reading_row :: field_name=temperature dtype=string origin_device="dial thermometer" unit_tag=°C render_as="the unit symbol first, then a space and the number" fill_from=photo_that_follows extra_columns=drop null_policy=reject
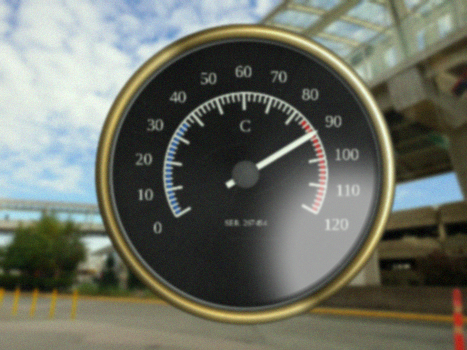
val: °C 90
